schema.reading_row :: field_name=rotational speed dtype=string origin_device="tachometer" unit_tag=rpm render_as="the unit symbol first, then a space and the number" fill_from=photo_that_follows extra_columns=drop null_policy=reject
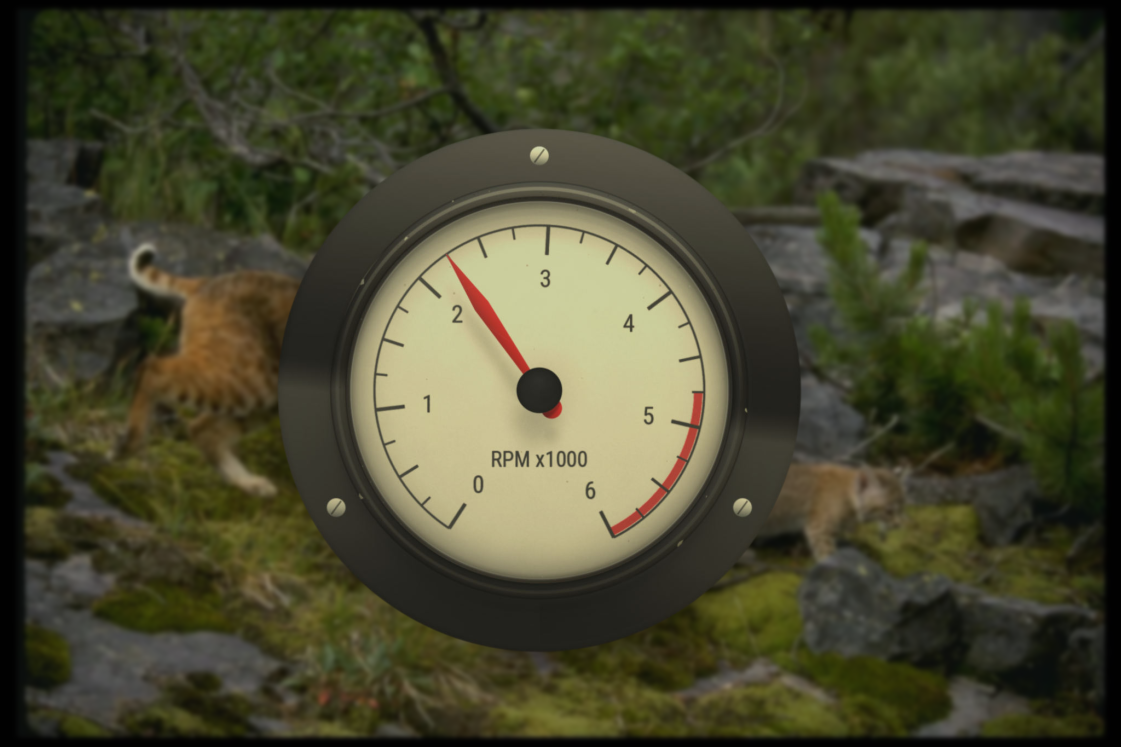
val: rpm 2250
